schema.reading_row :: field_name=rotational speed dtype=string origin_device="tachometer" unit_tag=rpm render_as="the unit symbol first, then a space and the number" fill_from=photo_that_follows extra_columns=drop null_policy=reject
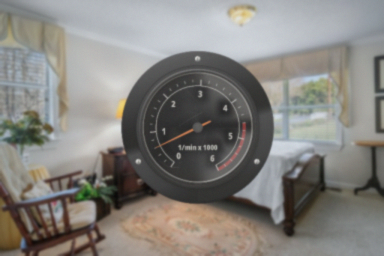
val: rpm 600
